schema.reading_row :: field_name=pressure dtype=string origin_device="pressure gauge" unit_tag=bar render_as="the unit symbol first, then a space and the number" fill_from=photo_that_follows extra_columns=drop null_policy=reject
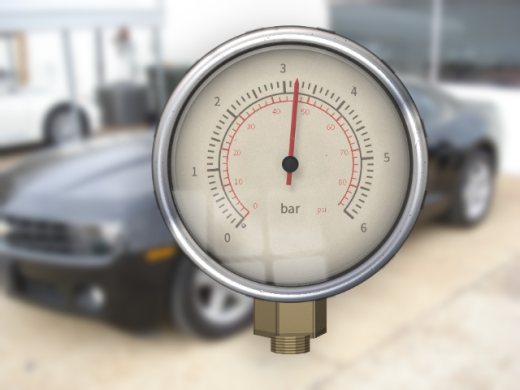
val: bar 3.2
